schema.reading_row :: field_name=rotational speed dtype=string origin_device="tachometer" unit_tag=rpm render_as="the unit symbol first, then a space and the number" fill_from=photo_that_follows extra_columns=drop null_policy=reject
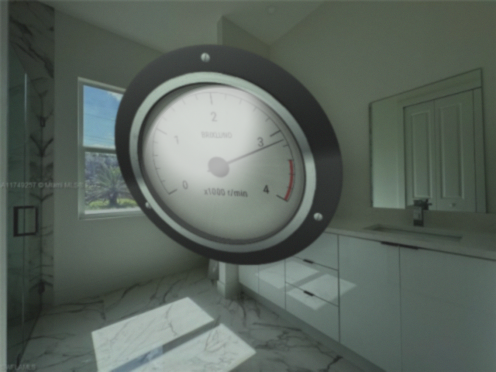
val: rpm 3100
